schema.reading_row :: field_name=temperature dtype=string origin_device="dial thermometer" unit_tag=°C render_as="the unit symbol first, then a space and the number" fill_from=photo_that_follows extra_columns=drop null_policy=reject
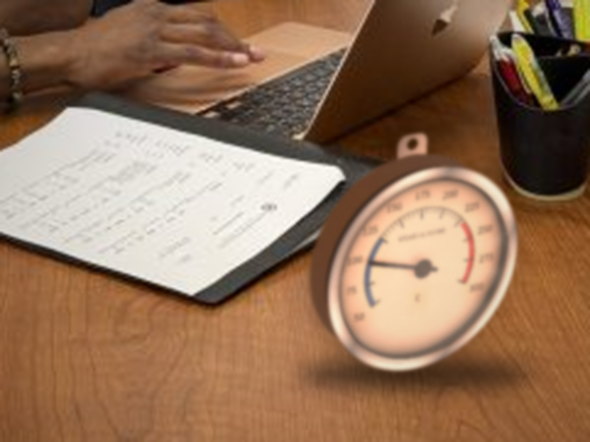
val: °C 100
